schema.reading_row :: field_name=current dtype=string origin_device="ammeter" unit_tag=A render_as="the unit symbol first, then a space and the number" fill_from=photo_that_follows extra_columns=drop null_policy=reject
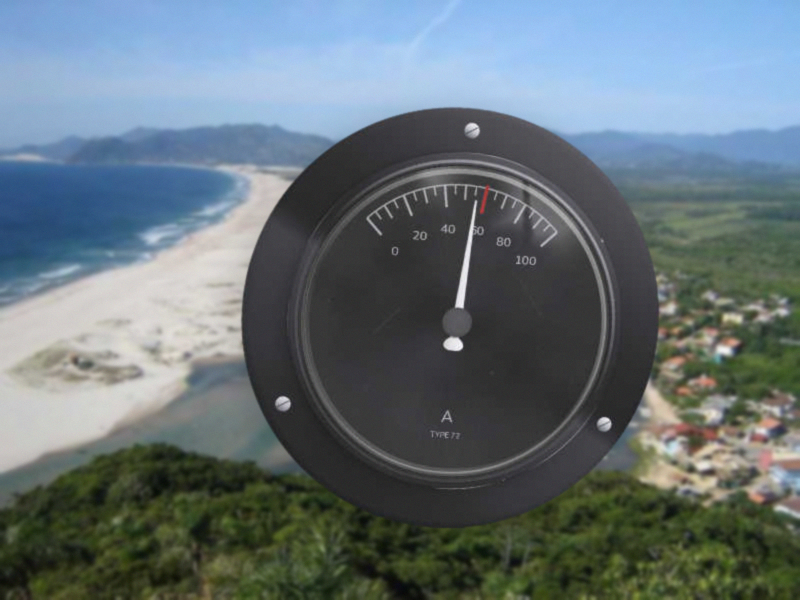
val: A 55
